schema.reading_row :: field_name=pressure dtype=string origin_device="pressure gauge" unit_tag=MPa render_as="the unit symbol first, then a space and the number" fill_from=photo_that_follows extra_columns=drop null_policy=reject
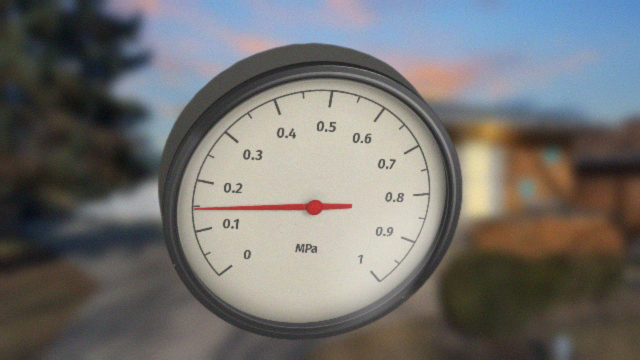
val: MPa 0.15
